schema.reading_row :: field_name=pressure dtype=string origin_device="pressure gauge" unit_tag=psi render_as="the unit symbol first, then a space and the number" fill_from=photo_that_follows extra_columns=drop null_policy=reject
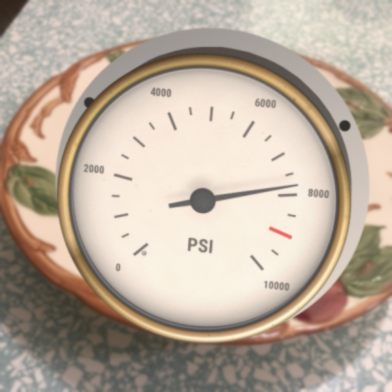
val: psi 7750
